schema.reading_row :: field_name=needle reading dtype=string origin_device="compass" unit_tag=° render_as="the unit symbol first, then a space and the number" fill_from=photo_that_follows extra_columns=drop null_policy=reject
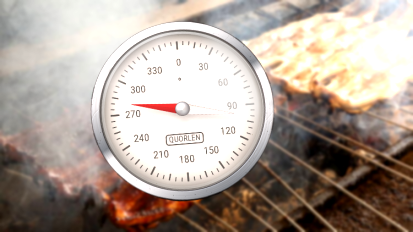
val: ° 280
